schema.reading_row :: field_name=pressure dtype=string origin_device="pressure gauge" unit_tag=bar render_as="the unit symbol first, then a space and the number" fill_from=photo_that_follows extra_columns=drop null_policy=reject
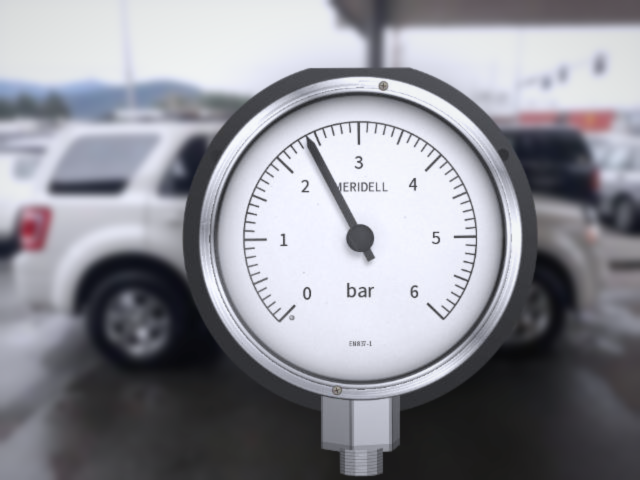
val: bar 2.4
